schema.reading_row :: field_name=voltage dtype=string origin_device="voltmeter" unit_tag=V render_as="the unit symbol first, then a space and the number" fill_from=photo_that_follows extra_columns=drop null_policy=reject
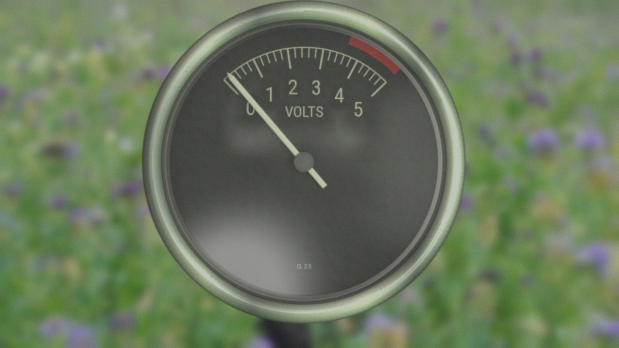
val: V 0.2
